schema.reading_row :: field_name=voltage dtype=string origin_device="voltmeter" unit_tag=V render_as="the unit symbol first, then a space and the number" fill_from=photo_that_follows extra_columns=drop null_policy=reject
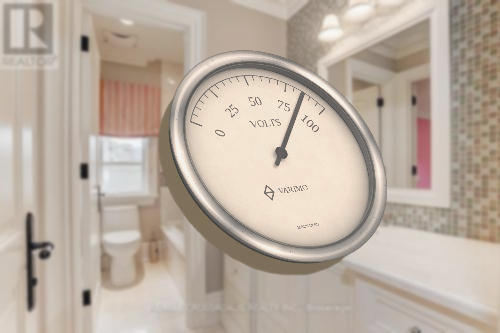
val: V 85
